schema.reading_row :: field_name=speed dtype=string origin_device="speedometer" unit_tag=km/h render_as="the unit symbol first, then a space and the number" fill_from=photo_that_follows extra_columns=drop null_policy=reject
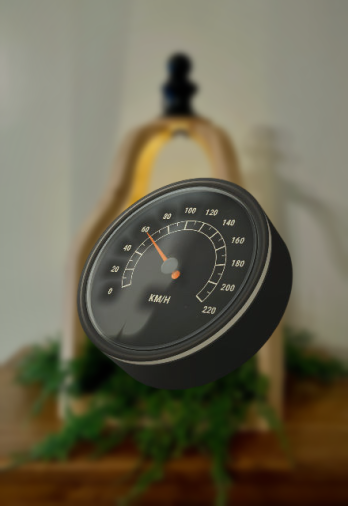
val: km/h 60
